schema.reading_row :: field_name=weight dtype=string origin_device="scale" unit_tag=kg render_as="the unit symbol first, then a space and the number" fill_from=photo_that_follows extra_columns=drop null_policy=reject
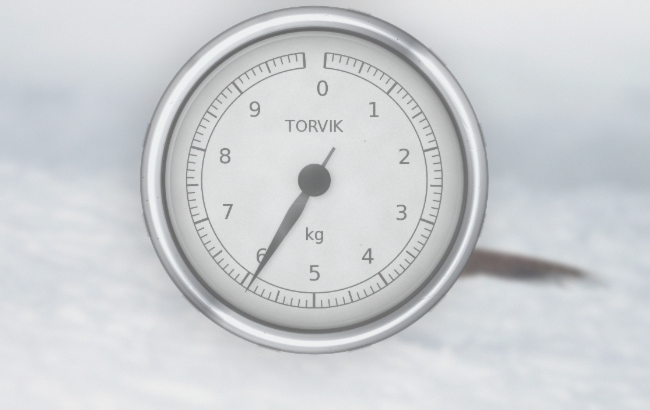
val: kg 5.9
